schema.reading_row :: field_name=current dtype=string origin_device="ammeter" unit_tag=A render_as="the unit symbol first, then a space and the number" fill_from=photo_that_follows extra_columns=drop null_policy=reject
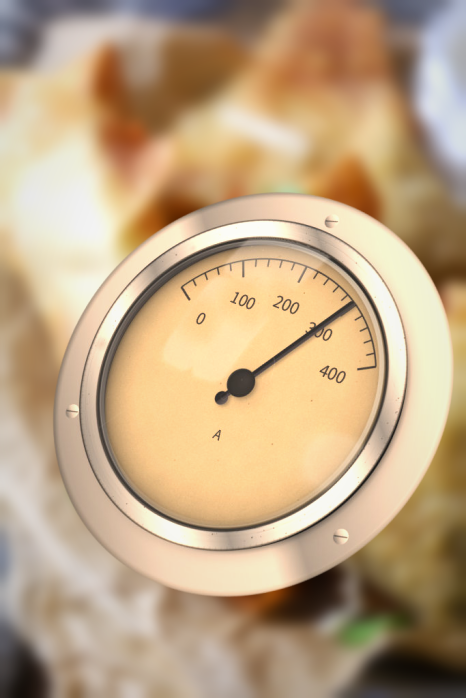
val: A 300
